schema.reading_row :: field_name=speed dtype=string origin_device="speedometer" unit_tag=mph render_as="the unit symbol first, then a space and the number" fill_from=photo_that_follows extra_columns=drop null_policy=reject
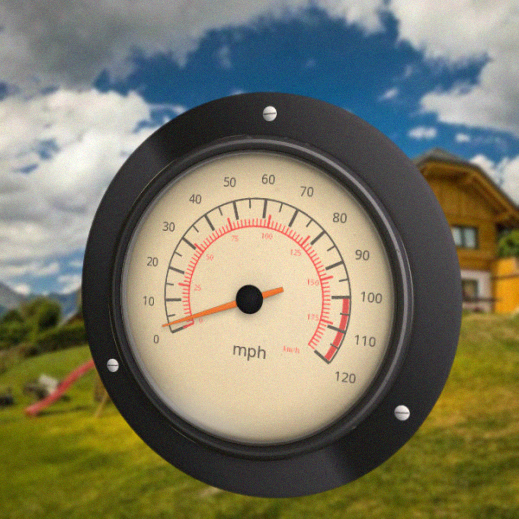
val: mph 2.5
